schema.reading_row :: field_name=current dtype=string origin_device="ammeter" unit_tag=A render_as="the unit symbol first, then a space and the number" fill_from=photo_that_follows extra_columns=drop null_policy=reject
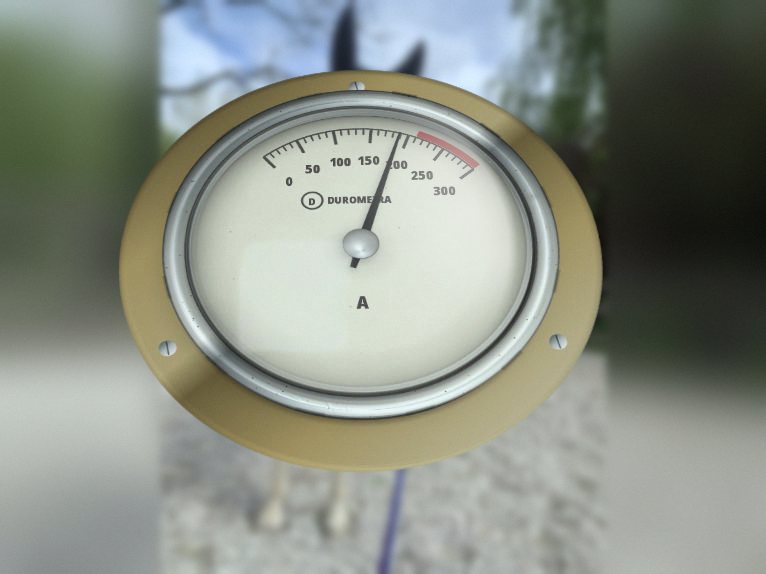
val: A 190
